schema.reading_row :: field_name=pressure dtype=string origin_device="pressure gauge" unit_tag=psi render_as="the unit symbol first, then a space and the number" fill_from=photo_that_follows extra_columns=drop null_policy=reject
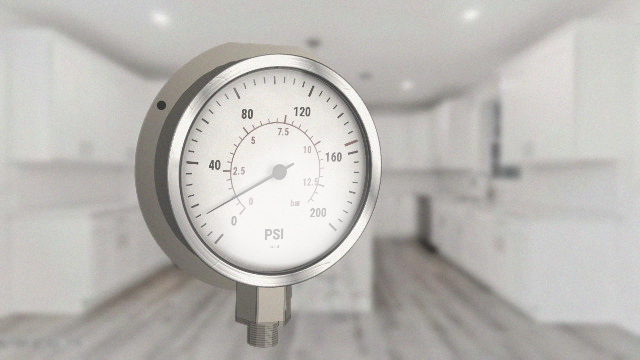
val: psi 15
